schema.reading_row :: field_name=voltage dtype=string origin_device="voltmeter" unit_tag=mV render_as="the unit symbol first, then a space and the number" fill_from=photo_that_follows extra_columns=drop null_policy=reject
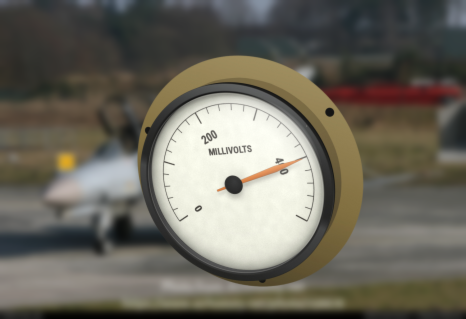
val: mV 400
